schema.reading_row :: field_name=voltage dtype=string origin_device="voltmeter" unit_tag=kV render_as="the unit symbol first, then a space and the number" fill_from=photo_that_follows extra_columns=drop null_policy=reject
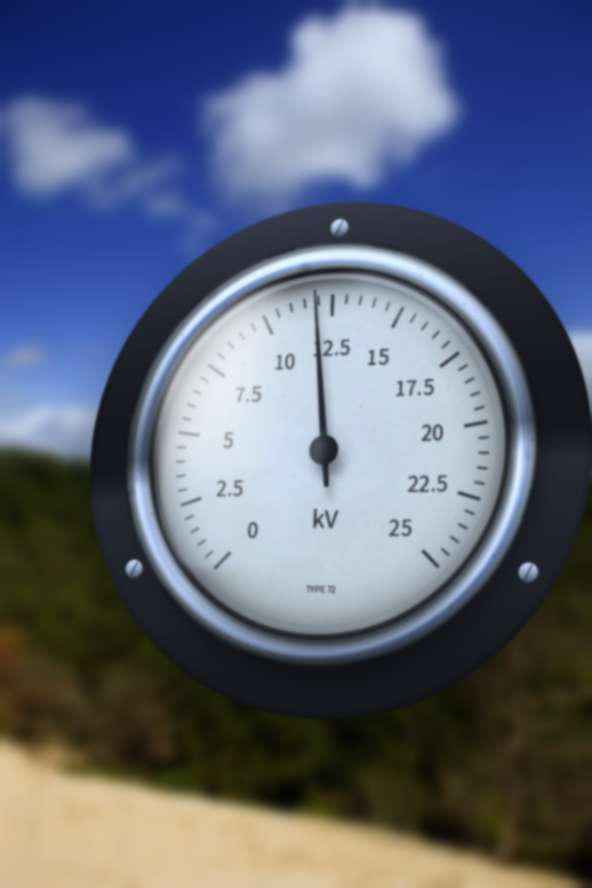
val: kV 12
